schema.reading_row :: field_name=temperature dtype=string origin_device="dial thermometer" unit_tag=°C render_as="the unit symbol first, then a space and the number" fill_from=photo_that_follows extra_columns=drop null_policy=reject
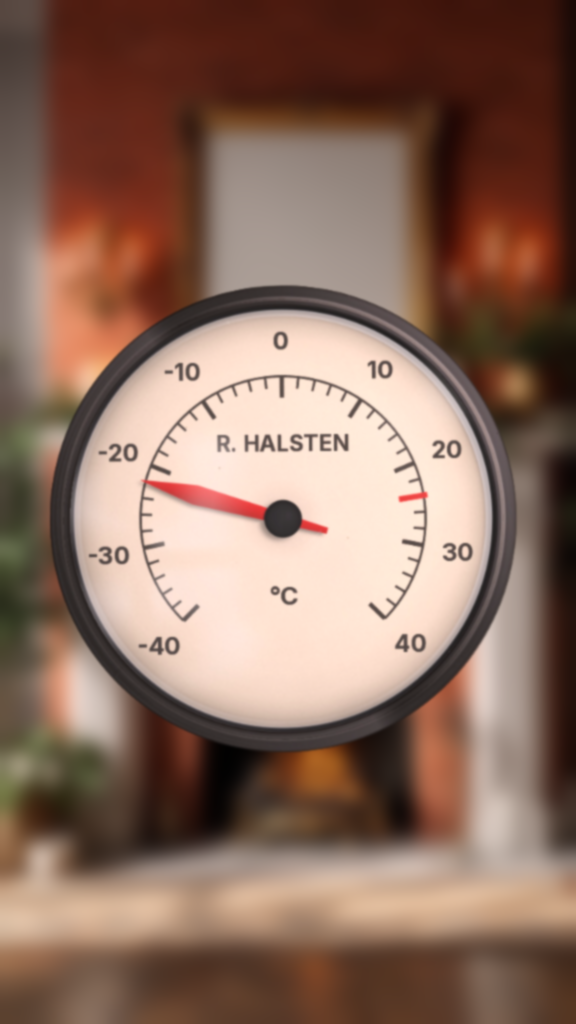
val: °C -22
